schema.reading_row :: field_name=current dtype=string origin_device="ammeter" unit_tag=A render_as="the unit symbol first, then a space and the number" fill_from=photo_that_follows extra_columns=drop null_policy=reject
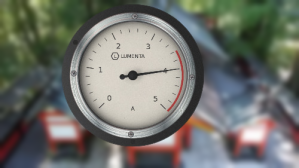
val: A 4
